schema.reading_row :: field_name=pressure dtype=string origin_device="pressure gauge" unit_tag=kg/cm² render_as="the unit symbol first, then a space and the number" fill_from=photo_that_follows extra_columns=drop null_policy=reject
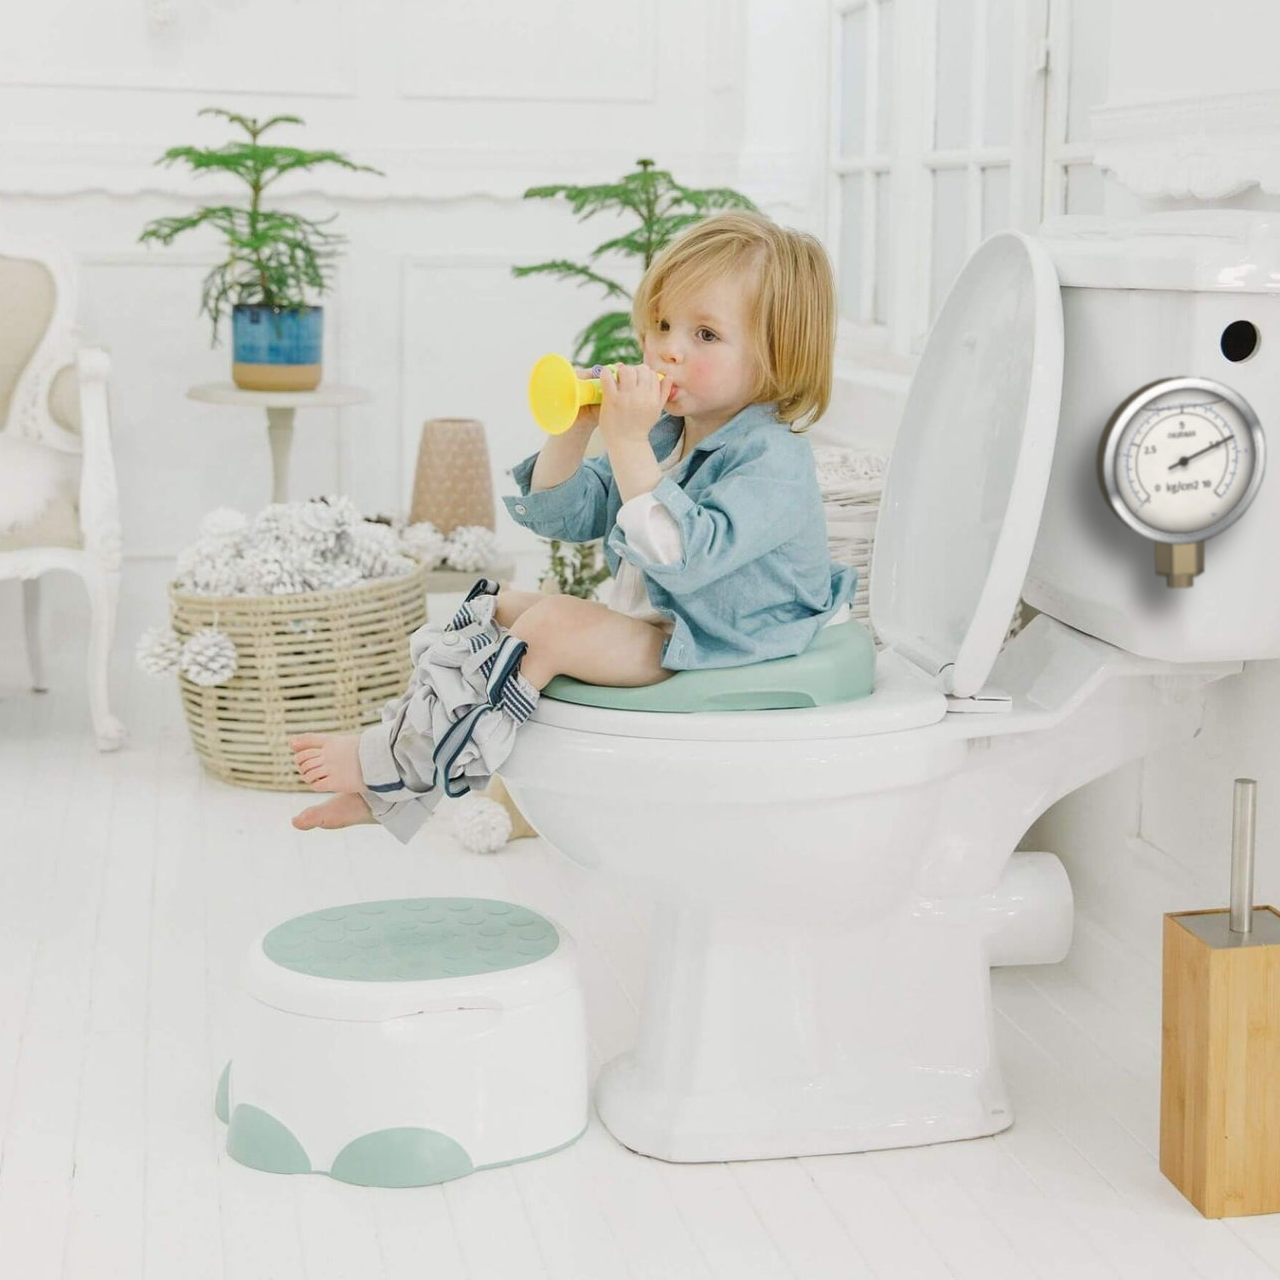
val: kg/cm² 7.5
